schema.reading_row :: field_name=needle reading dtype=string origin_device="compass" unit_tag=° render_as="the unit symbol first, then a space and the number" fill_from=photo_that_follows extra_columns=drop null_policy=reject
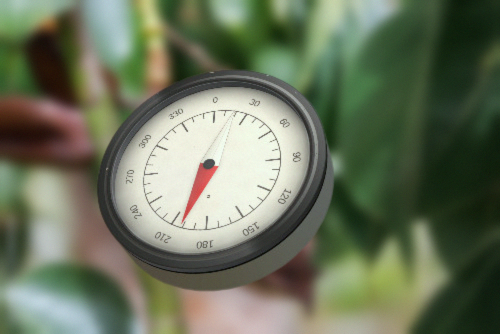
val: ° 200
